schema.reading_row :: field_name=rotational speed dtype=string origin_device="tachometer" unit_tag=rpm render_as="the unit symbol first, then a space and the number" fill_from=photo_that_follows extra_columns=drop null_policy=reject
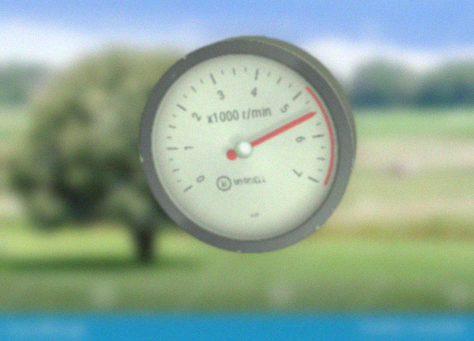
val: rpm 5500
